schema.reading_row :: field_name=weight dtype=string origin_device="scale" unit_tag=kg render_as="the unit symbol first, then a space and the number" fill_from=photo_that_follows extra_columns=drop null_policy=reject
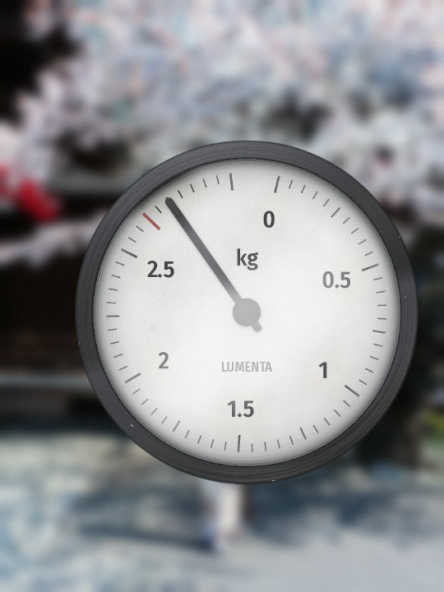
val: kg 2.75
